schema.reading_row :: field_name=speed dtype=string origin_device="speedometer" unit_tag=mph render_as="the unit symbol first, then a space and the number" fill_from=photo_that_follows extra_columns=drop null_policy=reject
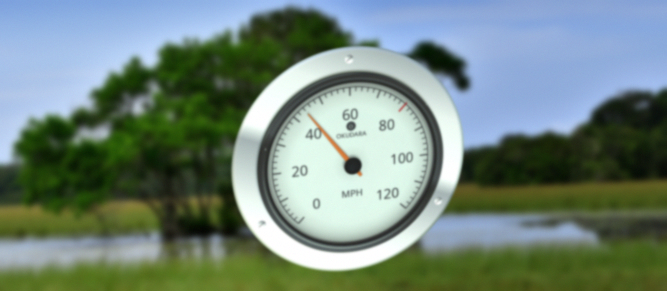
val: mph 44
